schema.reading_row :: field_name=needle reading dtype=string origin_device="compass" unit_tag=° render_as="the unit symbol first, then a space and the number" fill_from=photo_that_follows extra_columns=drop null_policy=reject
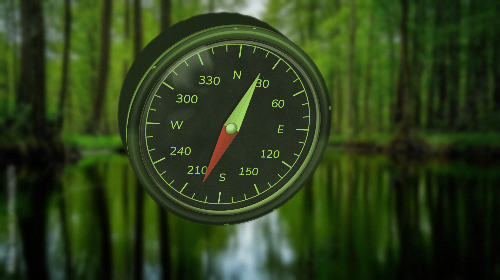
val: ° 200
